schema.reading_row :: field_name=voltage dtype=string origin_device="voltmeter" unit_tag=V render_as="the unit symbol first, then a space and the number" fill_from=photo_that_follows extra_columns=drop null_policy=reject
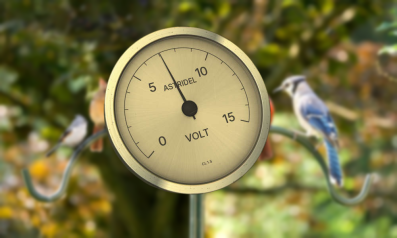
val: V 7
